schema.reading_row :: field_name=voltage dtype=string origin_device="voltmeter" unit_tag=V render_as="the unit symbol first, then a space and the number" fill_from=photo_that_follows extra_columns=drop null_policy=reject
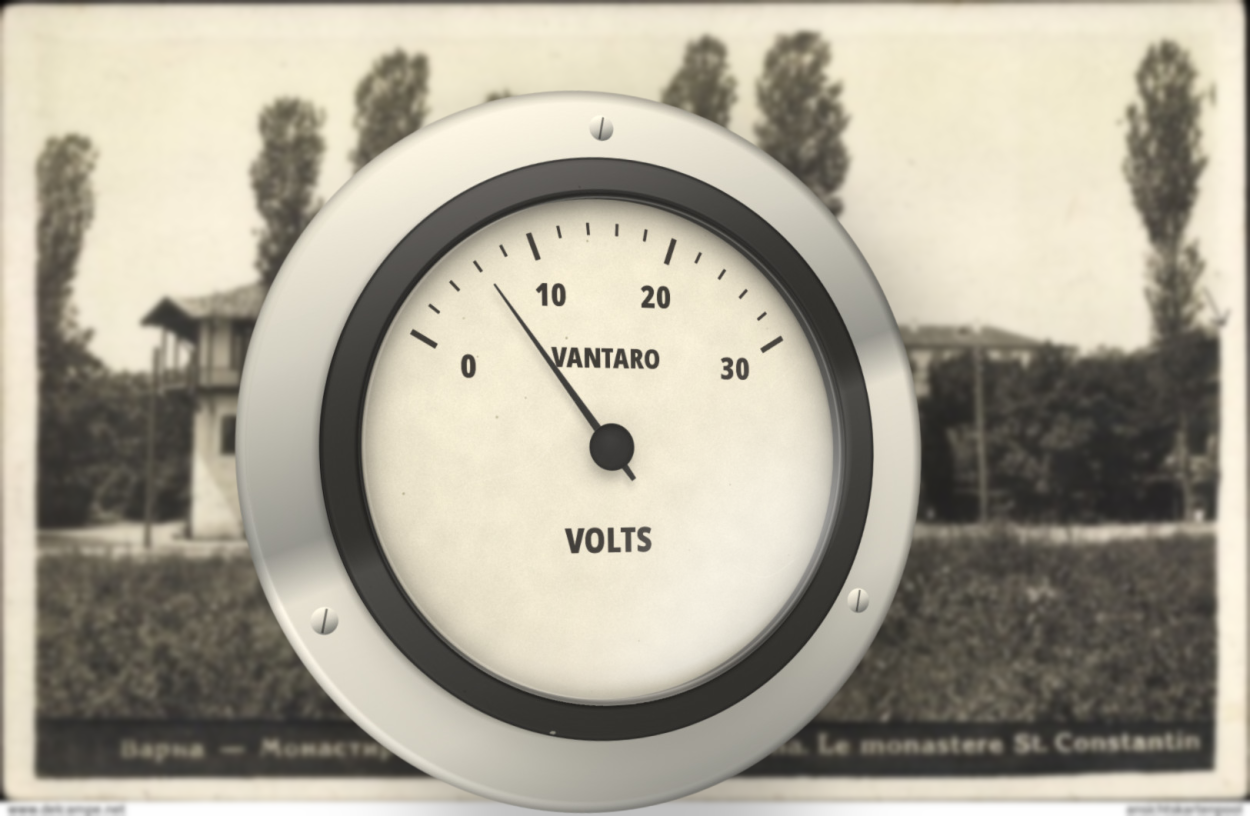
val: V 6
